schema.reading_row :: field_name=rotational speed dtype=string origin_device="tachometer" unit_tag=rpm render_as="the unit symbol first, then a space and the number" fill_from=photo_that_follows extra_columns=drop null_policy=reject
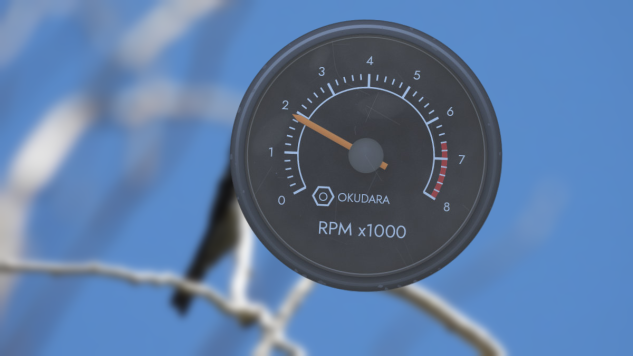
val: rpm 1900
